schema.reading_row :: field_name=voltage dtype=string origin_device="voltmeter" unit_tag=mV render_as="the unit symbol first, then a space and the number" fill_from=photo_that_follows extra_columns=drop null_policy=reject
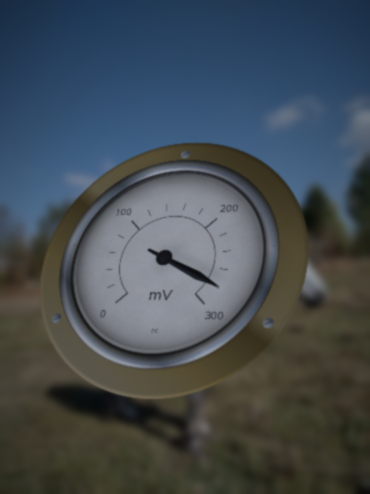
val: mV 280
